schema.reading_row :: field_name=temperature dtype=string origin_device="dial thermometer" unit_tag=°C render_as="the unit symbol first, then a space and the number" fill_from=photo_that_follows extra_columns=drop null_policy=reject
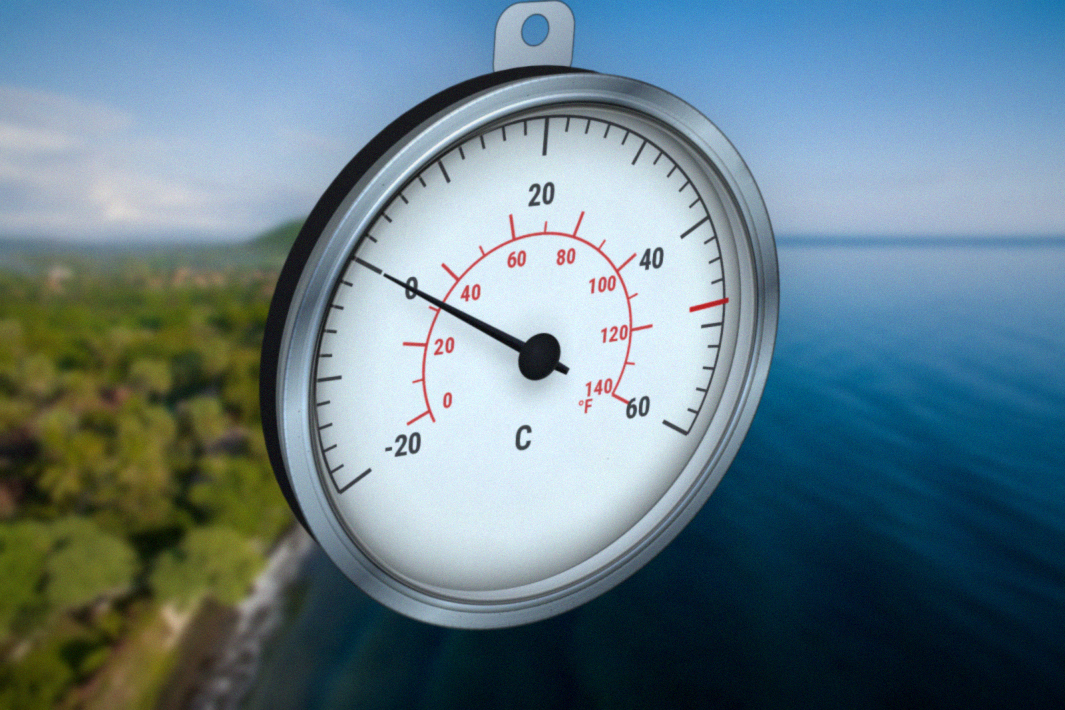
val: °C 0
